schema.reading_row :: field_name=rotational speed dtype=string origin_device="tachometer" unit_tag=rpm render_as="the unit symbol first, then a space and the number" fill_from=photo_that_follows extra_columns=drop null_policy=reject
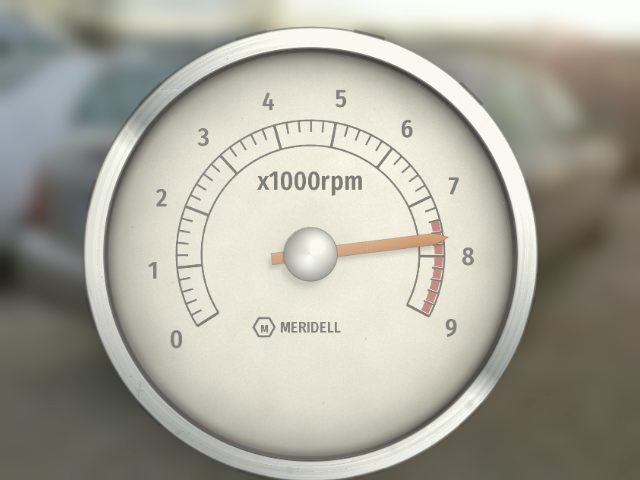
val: rpm 7700
